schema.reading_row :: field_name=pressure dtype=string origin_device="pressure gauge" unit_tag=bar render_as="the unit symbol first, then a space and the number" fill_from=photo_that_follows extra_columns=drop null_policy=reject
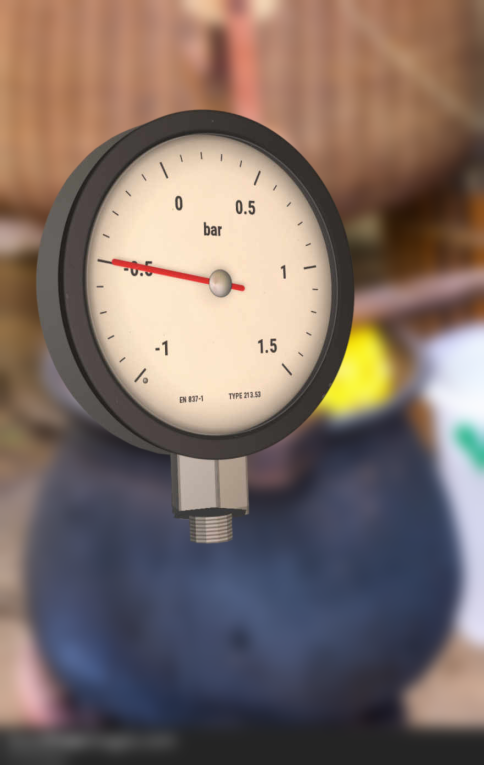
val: bar -0.5
